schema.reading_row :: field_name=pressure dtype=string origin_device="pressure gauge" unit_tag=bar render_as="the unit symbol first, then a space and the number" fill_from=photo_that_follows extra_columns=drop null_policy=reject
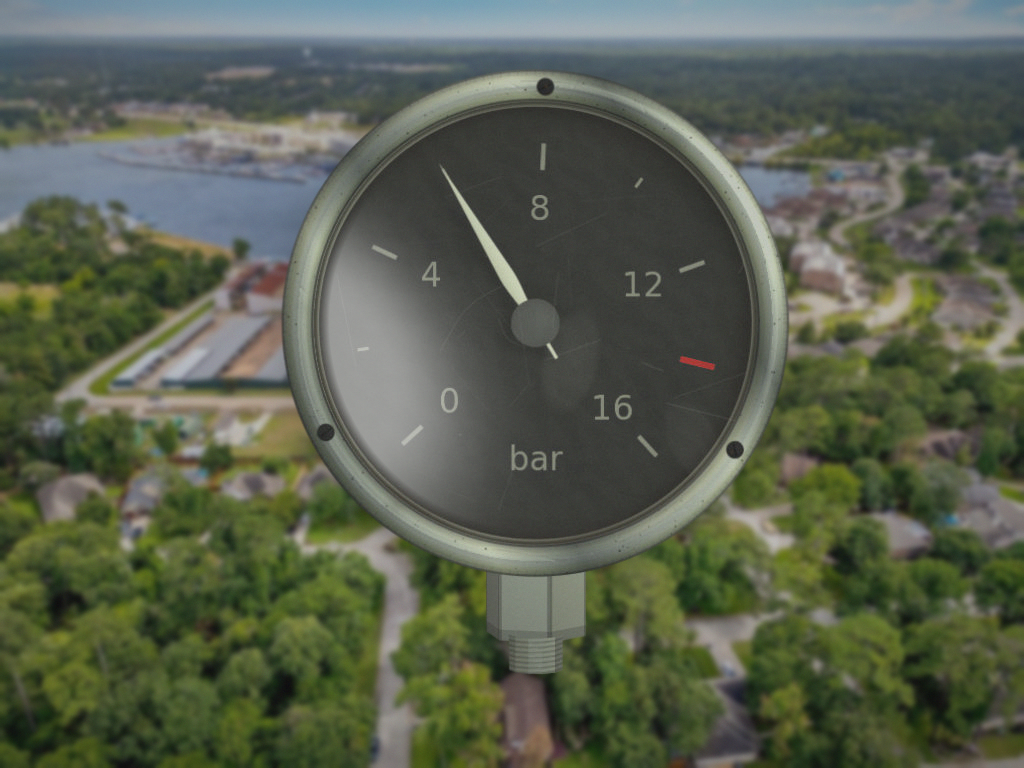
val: bar 6
